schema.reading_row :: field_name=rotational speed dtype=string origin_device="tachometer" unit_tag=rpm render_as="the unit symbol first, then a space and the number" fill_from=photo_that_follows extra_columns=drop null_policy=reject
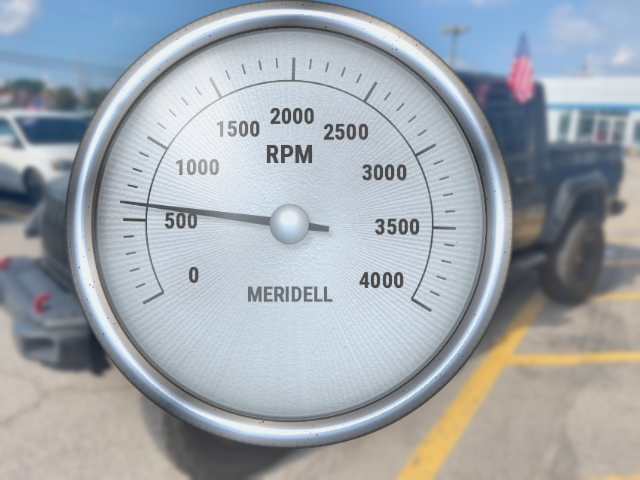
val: rpm 600
